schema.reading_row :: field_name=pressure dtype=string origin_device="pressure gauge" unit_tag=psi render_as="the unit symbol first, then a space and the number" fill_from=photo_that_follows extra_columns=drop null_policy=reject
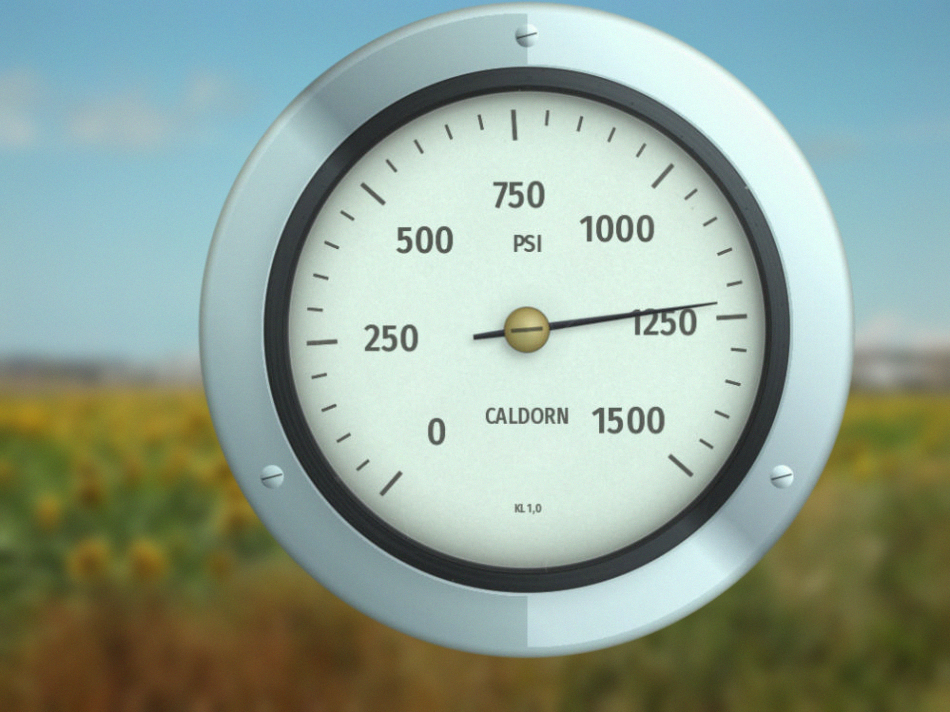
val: psi 1225
